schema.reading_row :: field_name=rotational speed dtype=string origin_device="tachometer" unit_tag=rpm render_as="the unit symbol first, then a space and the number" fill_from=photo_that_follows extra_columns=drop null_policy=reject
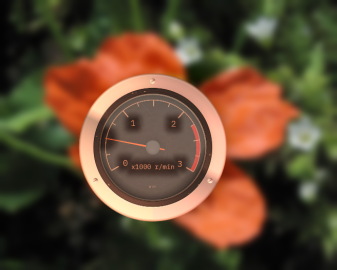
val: rpm 500
